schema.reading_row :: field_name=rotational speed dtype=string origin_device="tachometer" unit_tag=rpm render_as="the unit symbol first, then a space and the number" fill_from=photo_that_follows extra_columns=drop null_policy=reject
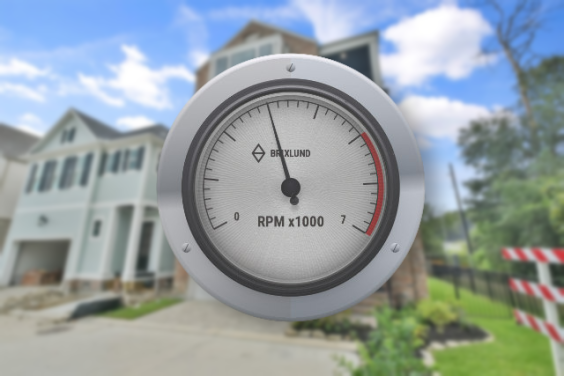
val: rpm 3000
